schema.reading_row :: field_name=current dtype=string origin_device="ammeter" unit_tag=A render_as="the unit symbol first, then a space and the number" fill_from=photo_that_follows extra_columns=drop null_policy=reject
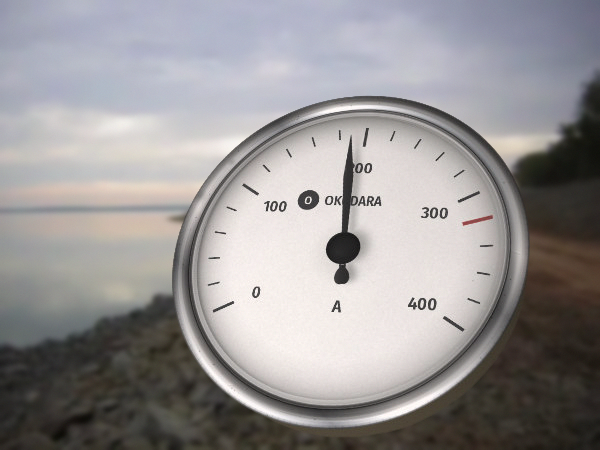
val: A 190
